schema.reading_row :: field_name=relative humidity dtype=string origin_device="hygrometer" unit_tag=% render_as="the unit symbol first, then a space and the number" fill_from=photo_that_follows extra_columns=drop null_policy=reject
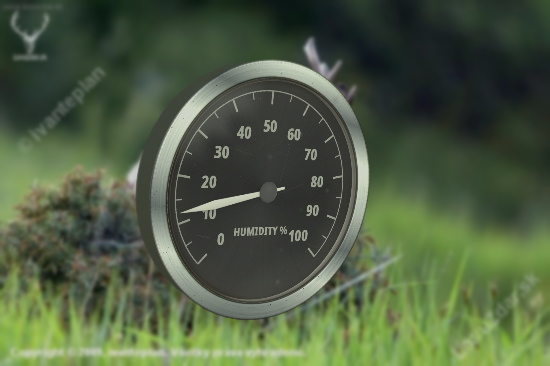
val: % 12.5
